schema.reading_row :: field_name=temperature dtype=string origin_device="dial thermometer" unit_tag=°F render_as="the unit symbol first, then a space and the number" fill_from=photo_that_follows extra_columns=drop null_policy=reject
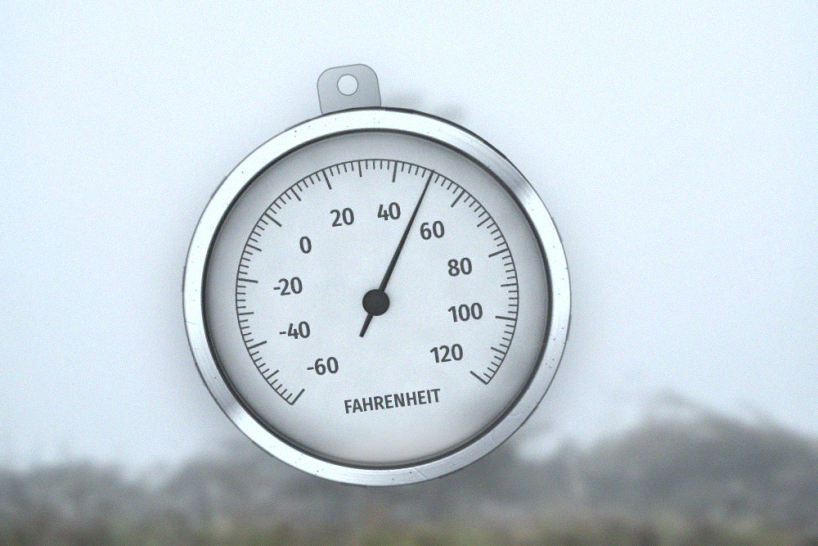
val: °F 50
